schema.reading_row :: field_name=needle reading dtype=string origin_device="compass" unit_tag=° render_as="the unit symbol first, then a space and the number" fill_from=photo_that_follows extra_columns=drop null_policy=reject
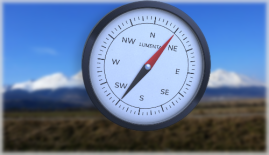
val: ° 30
